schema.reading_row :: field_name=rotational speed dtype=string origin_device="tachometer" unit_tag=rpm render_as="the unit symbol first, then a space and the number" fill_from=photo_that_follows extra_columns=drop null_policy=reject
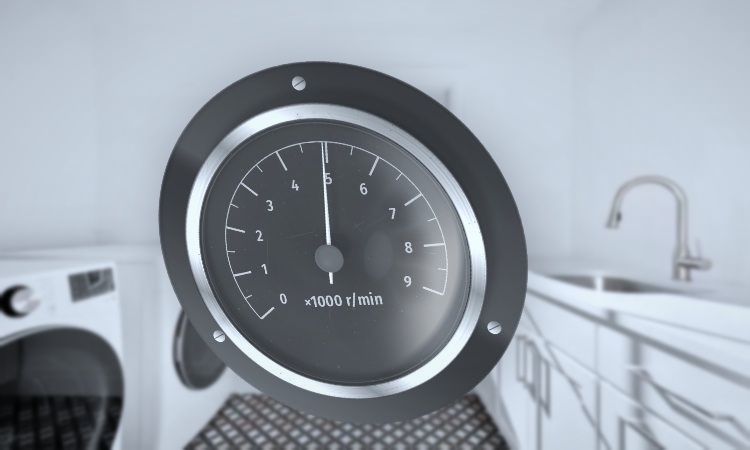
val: rpm 5000
